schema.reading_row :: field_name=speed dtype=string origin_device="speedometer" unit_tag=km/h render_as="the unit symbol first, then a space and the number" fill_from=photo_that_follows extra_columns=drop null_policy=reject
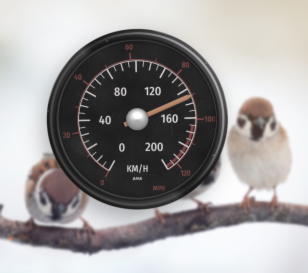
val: km/h 145
